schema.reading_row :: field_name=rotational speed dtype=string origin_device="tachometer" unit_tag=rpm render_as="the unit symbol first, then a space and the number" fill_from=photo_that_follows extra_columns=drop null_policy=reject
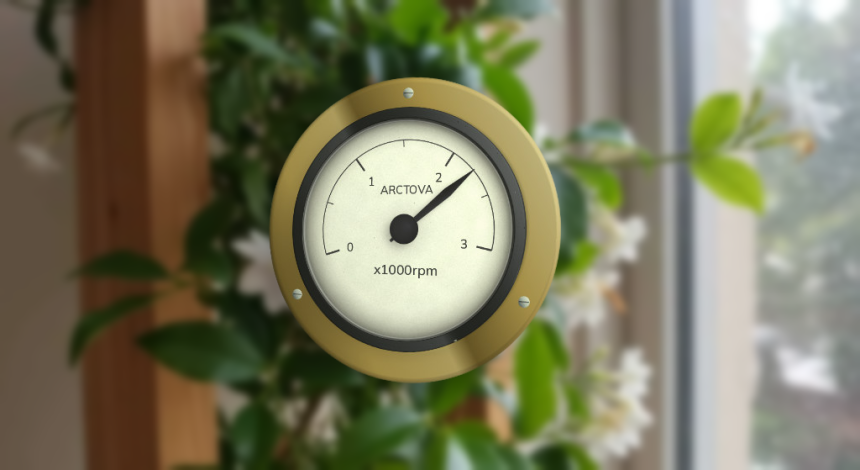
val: rpm 2250
